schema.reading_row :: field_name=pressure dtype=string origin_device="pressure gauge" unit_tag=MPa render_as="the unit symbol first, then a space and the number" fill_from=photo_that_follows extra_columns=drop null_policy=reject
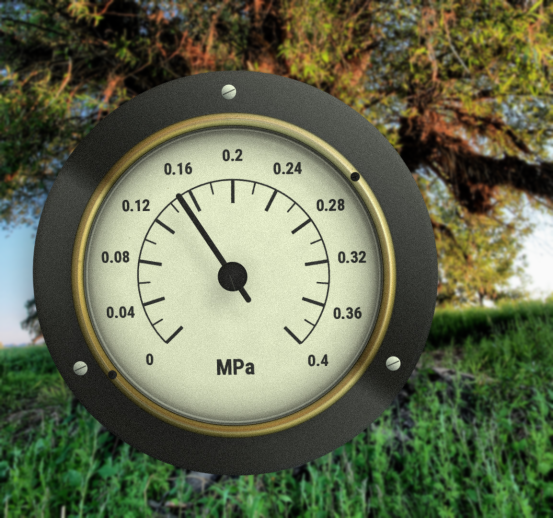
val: MPa 0.15
